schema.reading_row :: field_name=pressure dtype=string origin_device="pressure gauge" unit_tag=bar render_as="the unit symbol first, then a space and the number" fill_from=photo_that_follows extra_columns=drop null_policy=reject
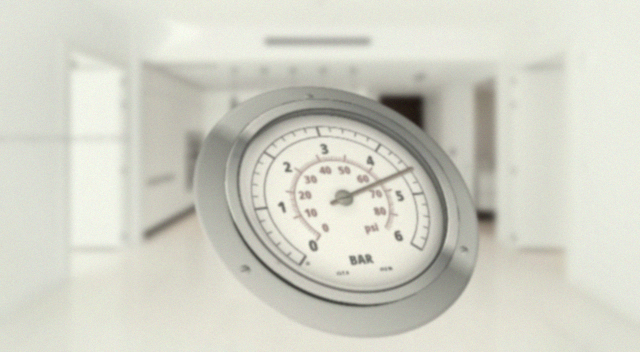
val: bar 4.6
